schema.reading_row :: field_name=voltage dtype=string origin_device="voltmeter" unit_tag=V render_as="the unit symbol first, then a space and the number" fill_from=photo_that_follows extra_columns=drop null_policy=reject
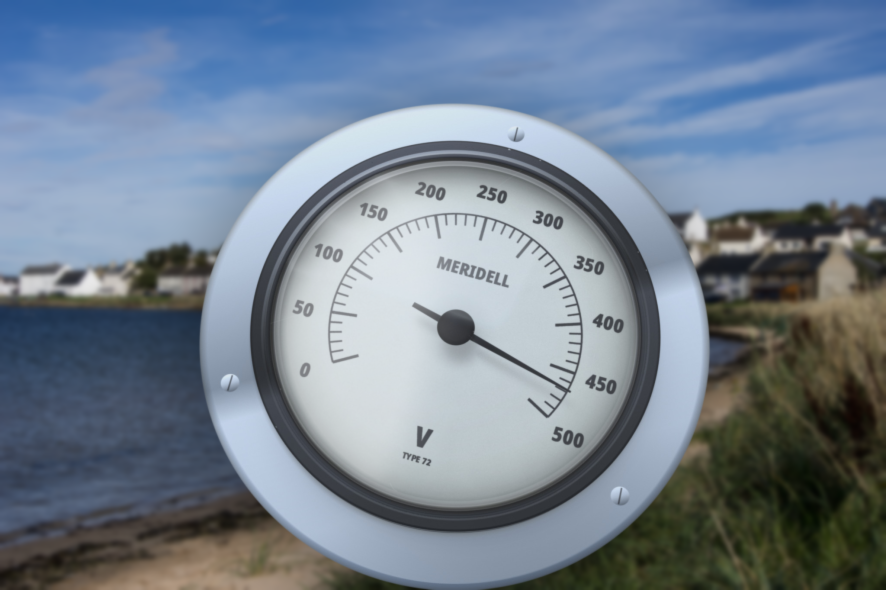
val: V 470
